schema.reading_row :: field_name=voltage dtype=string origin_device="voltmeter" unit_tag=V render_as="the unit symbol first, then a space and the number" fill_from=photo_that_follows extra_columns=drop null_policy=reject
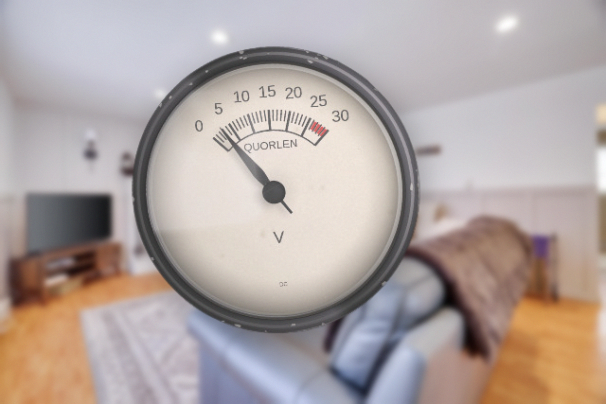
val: V 3
